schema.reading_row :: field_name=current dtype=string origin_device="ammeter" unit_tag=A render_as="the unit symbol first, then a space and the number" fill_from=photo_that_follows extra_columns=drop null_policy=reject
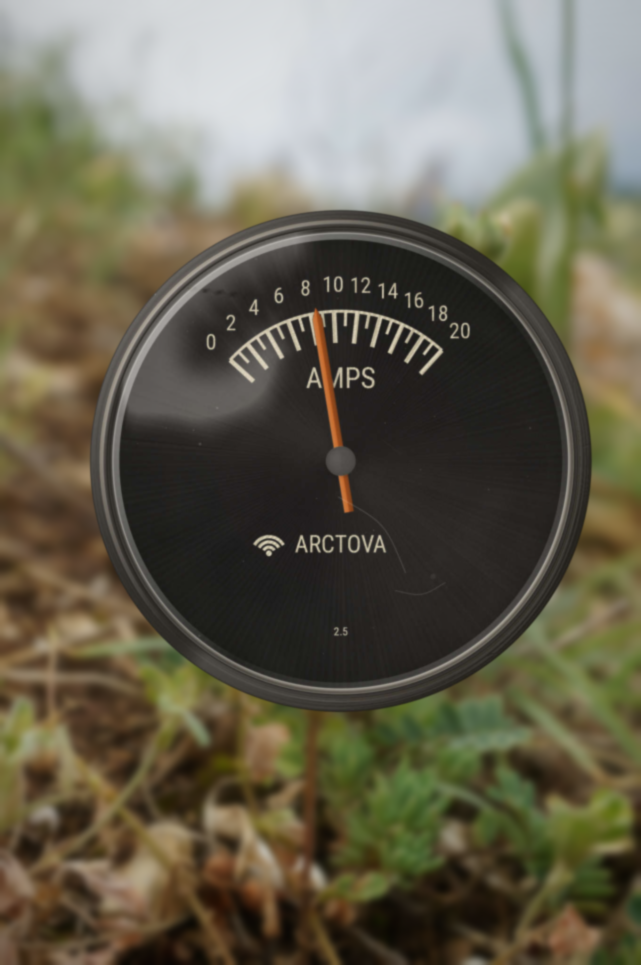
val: A 8.5
